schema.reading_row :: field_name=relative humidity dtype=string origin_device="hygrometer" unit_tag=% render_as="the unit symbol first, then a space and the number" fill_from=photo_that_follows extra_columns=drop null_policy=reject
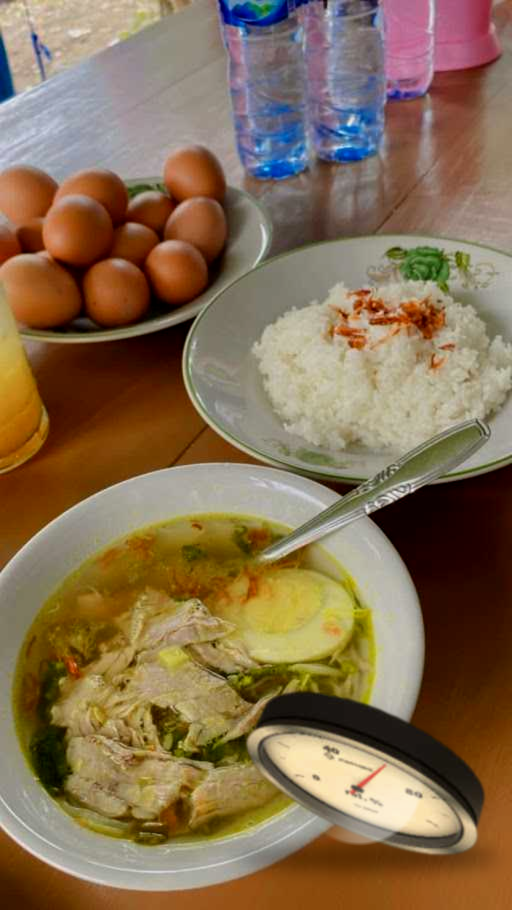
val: % 60
